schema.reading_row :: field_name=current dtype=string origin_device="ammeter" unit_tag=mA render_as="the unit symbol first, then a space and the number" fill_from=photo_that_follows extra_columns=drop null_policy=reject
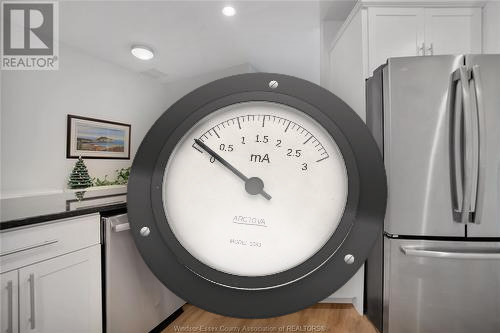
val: mA 0.1
